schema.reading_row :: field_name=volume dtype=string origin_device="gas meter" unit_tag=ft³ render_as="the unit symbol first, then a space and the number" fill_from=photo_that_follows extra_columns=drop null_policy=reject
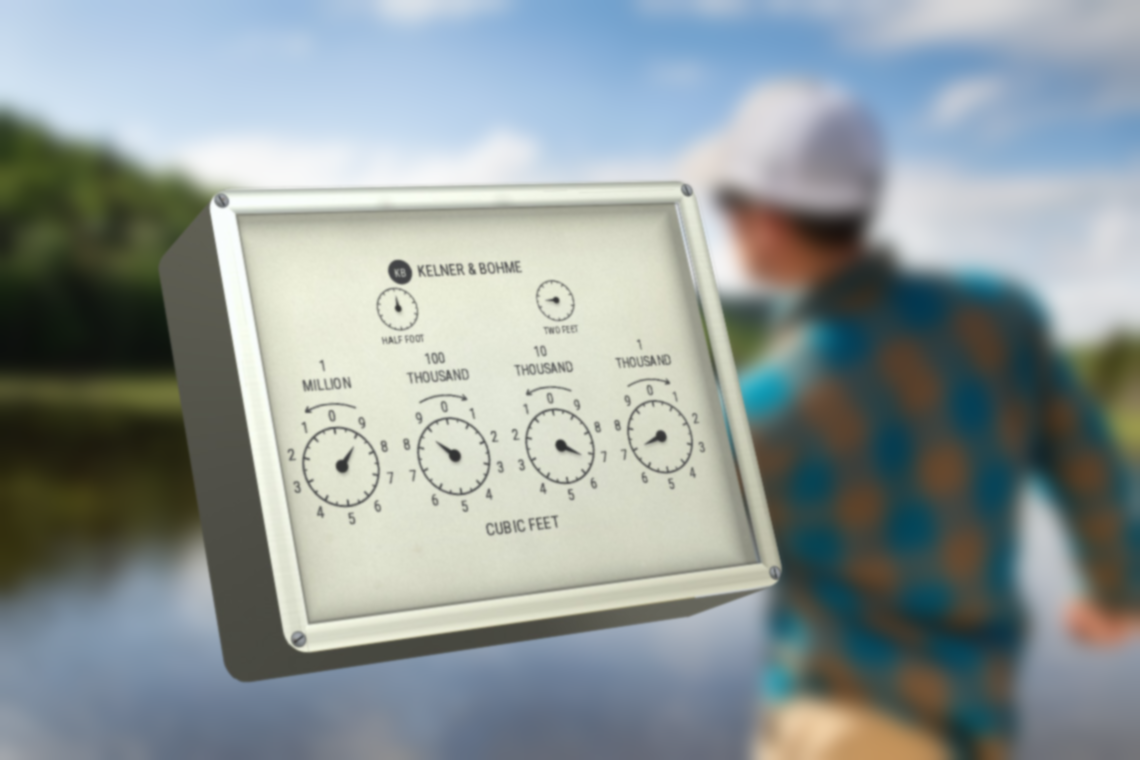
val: ft³ 886700
